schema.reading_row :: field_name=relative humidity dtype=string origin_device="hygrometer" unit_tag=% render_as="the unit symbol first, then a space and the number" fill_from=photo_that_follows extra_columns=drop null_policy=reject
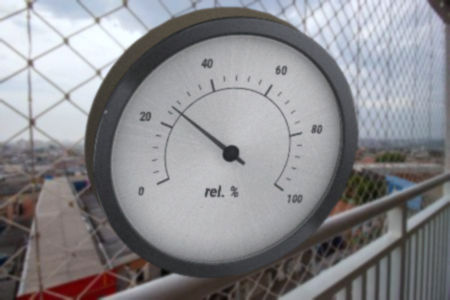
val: % 26
